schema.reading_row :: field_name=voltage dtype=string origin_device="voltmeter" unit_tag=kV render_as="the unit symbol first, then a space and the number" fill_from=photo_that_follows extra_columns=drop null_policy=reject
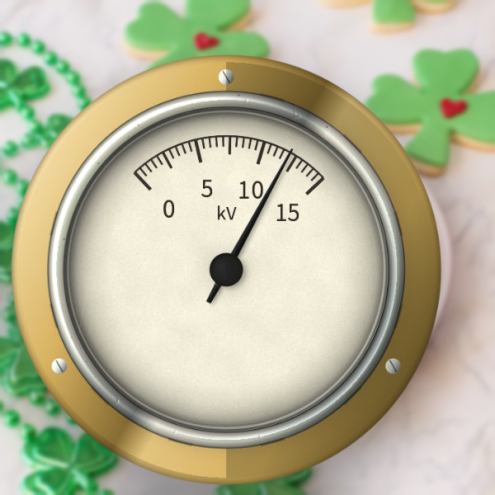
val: kV 12
